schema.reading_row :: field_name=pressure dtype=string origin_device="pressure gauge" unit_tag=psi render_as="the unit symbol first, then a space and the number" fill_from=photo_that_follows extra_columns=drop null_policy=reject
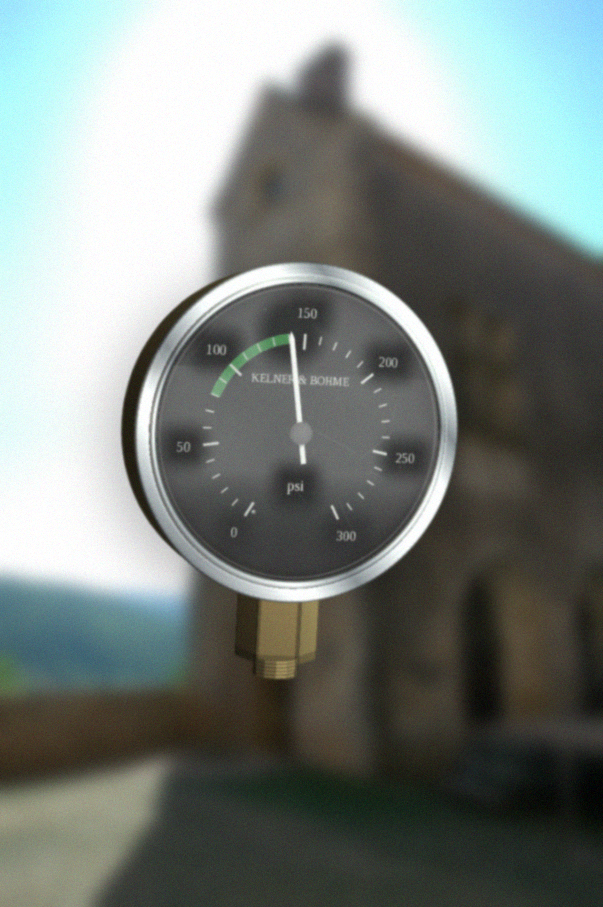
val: psi 140
